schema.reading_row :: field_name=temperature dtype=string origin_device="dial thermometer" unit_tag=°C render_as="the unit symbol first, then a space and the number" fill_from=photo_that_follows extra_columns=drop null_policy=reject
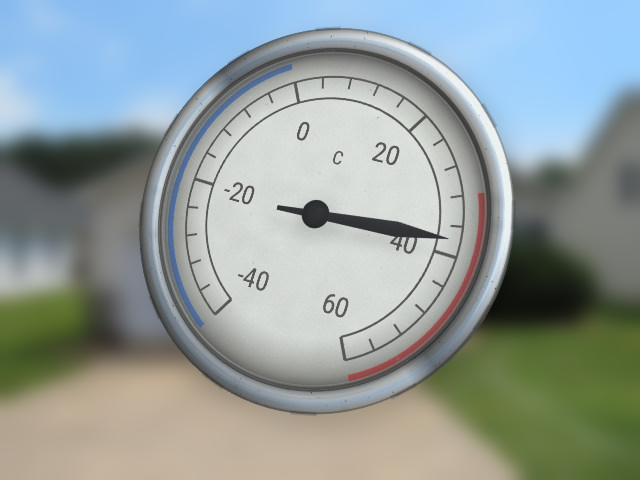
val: °C 38
